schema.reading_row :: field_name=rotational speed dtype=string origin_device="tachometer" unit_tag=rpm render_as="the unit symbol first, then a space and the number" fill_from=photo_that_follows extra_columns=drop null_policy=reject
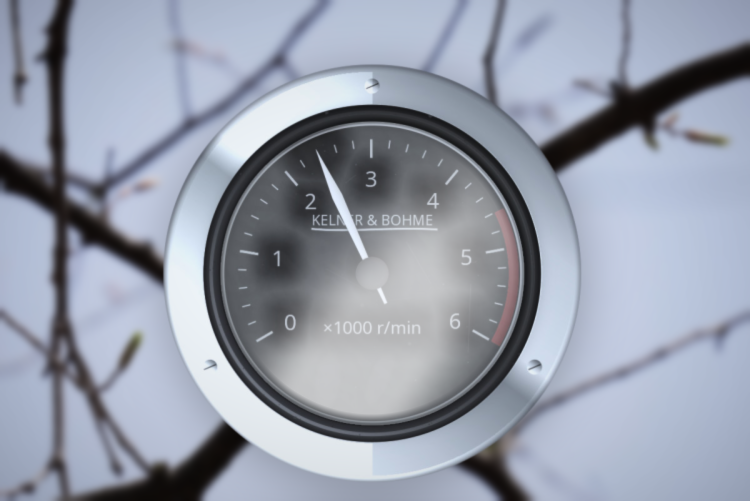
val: rpm 2400
